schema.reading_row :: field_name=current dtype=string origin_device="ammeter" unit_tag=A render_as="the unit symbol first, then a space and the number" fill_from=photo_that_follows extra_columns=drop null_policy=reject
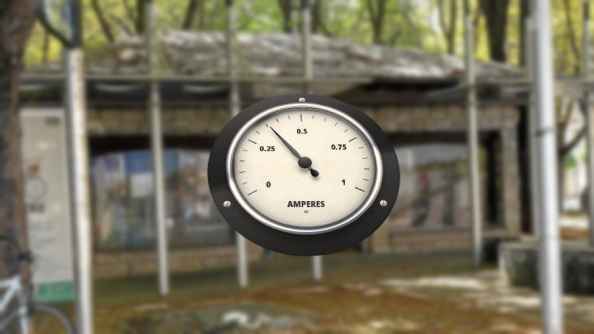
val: A 0.35
